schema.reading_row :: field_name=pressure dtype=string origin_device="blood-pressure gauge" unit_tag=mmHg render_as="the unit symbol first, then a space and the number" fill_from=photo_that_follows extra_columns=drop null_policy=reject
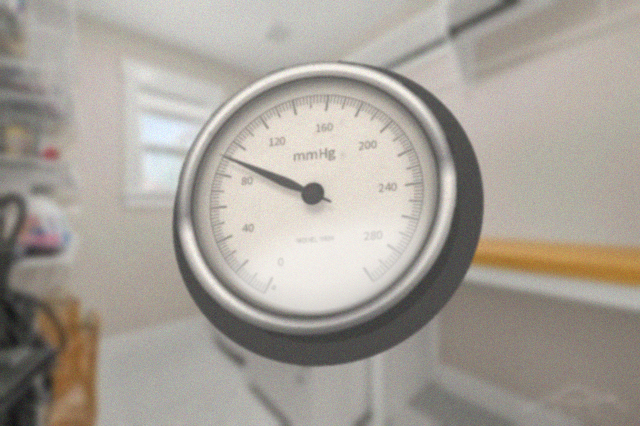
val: mmHg 90
